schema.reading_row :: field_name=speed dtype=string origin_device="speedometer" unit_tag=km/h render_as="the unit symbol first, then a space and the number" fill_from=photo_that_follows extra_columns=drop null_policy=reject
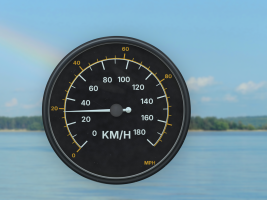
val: km/h 30
